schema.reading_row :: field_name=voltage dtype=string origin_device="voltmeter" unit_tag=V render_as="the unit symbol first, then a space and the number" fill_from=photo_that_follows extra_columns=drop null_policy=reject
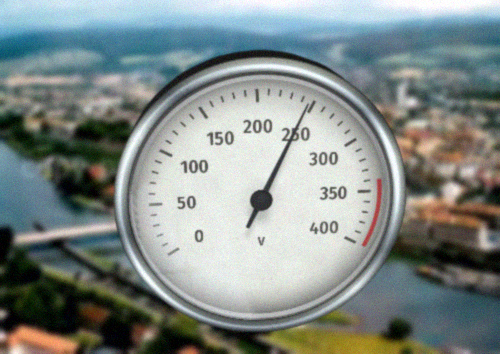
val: V 245
